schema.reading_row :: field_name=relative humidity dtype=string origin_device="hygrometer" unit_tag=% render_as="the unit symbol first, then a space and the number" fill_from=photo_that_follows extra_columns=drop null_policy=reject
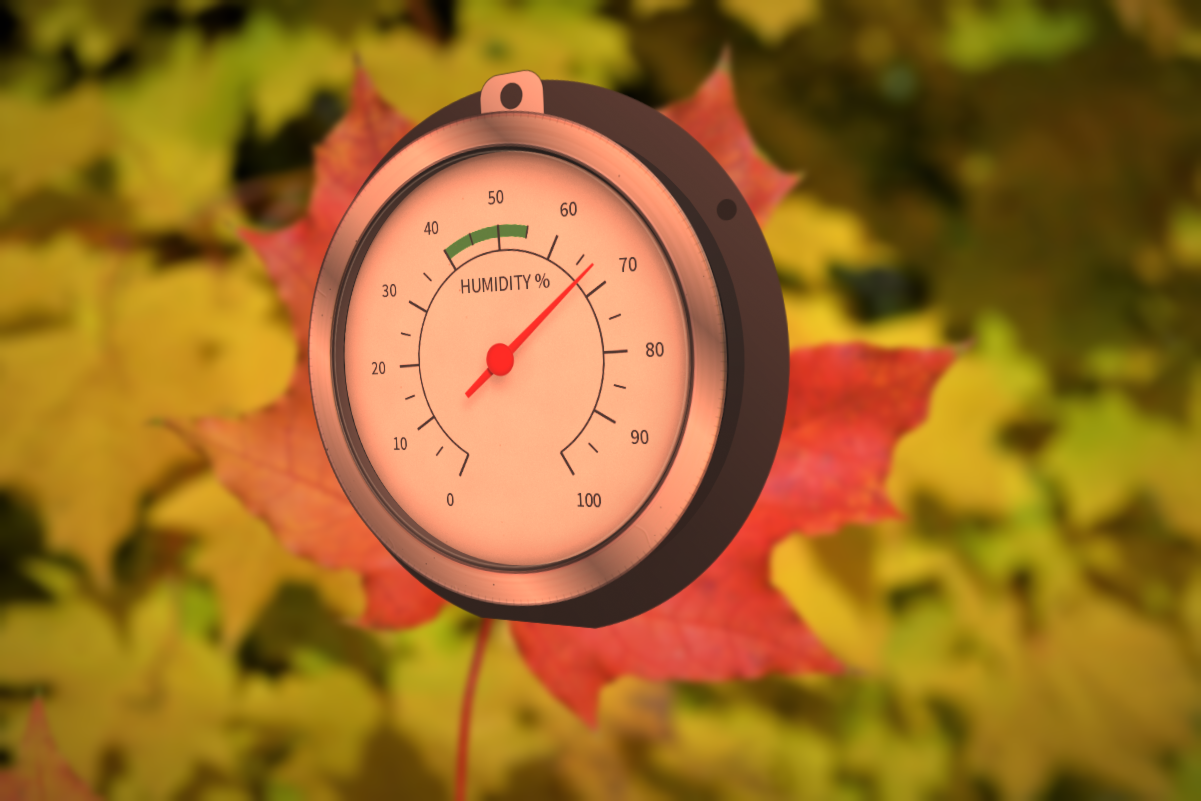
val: % 67.5
